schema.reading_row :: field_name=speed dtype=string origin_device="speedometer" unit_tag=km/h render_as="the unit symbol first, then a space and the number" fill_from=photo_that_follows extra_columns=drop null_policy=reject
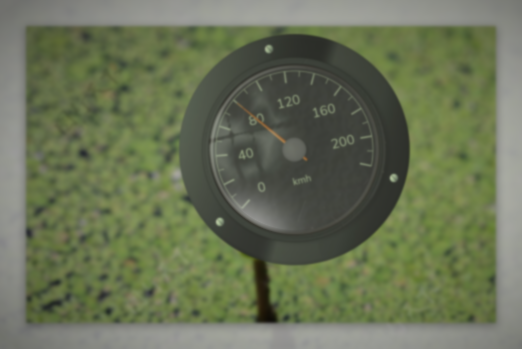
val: km/h 80
